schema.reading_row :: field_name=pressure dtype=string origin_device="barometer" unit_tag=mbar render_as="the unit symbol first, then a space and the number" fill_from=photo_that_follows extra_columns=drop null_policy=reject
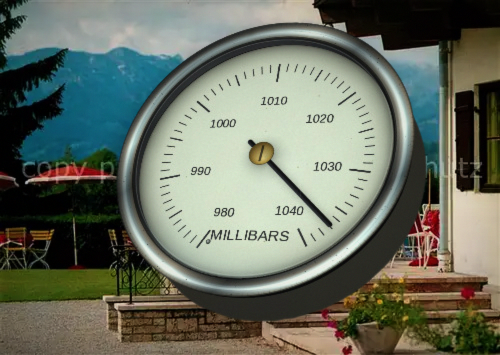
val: mbar 1037
